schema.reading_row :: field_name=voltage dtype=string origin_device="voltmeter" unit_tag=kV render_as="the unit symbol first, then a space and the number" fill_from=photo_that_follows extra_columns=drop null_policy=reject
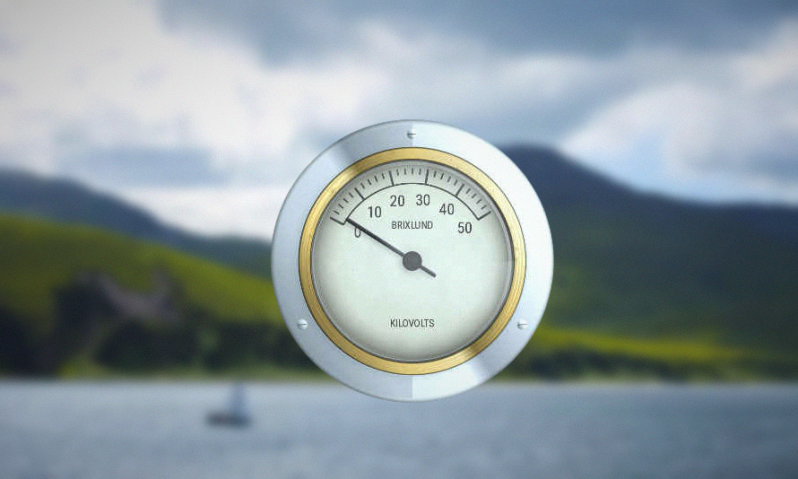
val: kV 2
